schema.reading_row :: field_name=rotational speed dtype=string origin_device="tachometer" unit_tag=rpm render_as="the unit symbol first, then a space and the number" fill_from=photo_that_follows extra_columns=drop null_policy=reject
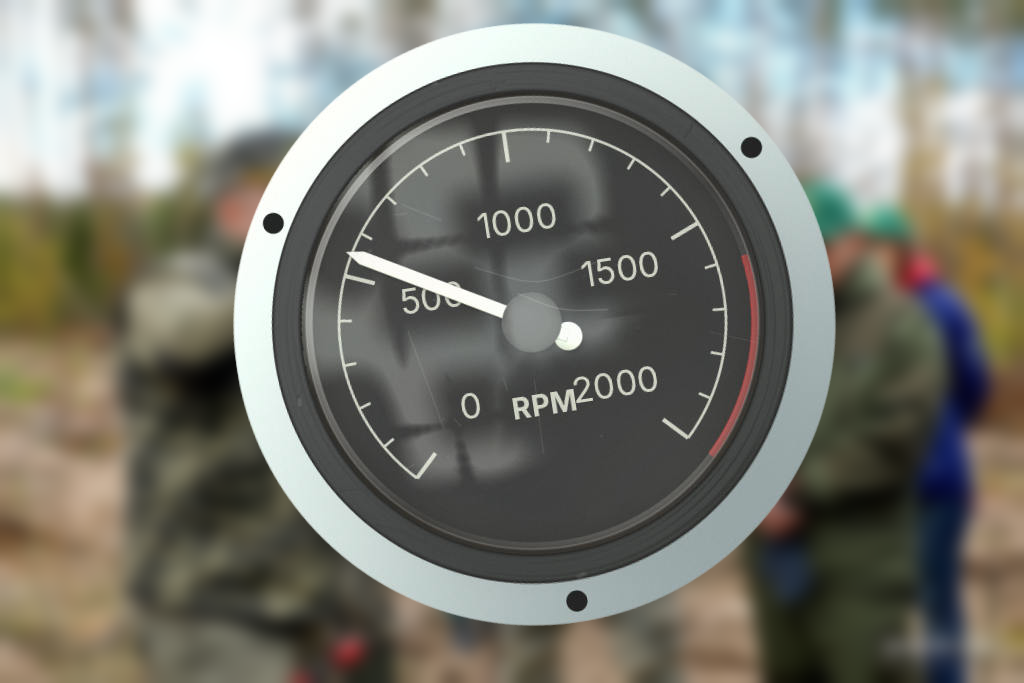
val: rpm 550
